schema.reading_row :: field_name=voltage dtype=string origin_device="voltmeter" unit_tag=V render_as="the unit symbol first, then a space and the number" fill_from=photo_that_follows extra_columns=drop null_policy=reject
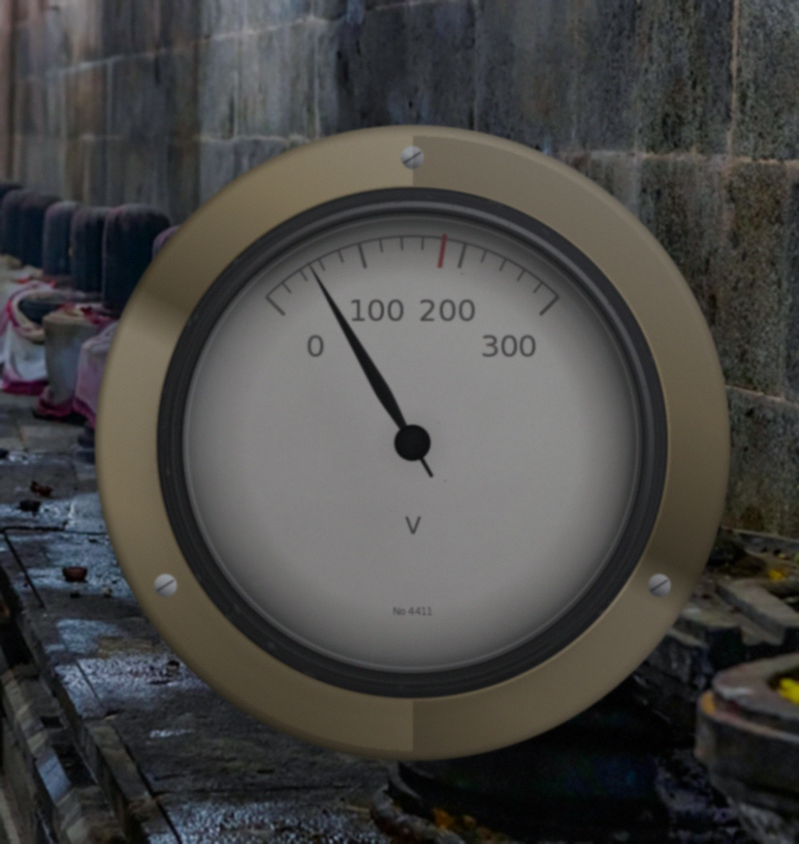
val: V 50
